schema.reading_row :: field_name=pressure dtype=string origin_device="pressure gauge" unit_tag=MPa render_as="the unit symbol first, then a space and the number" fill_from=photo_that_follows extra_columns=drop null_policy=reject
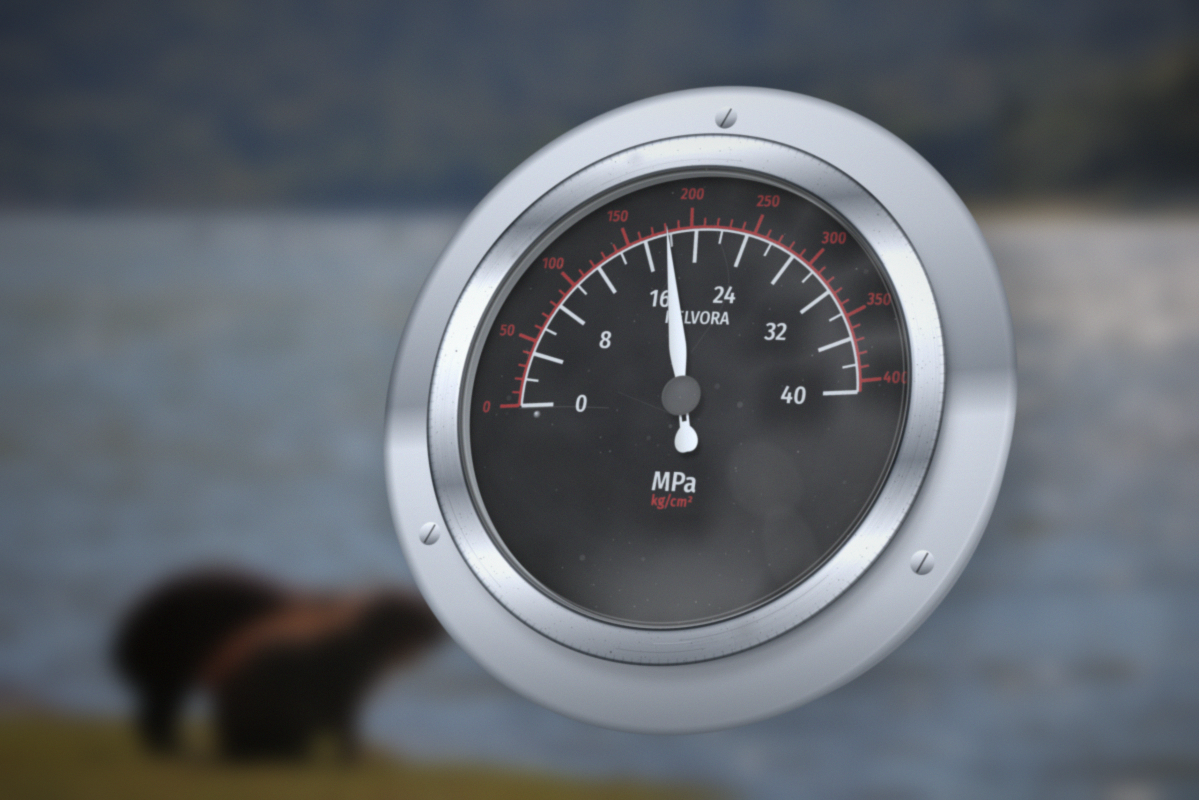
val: MPa 18
